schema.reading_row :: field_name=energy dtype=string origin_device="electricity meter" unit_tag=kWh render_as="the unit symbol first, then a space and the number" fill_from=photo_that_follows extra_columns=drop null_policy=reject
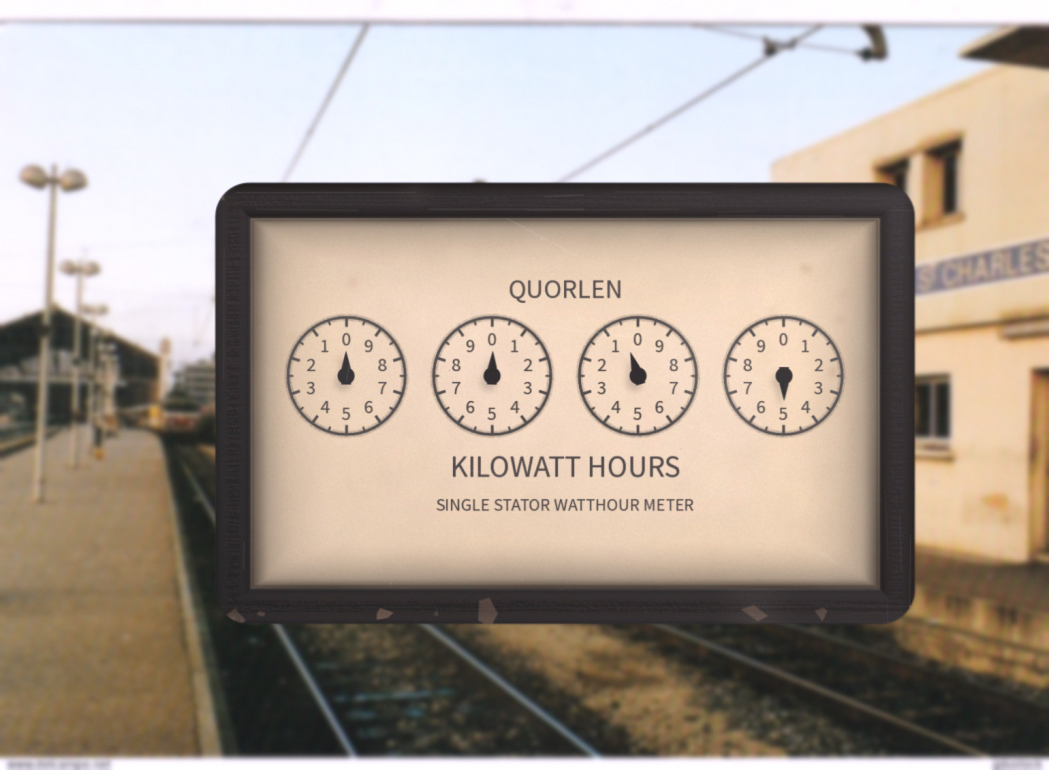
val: kWh 5
